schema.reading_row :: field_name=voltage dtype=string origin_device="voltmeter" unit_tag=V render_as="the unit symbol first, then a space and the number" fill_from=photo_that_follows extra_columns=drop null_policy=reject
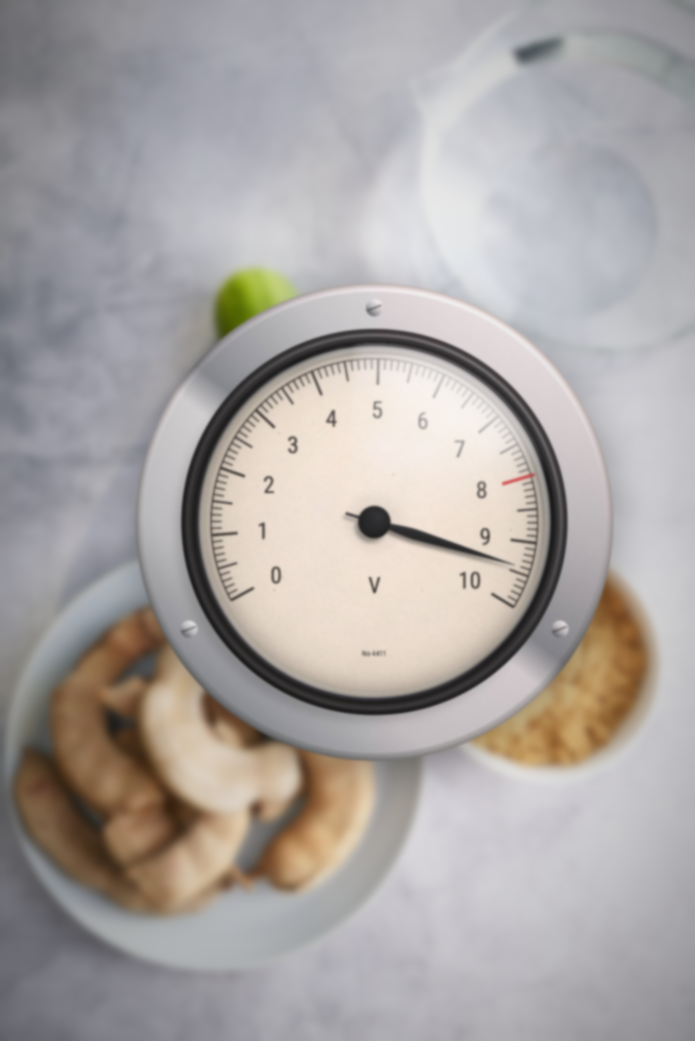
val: V 9.4
